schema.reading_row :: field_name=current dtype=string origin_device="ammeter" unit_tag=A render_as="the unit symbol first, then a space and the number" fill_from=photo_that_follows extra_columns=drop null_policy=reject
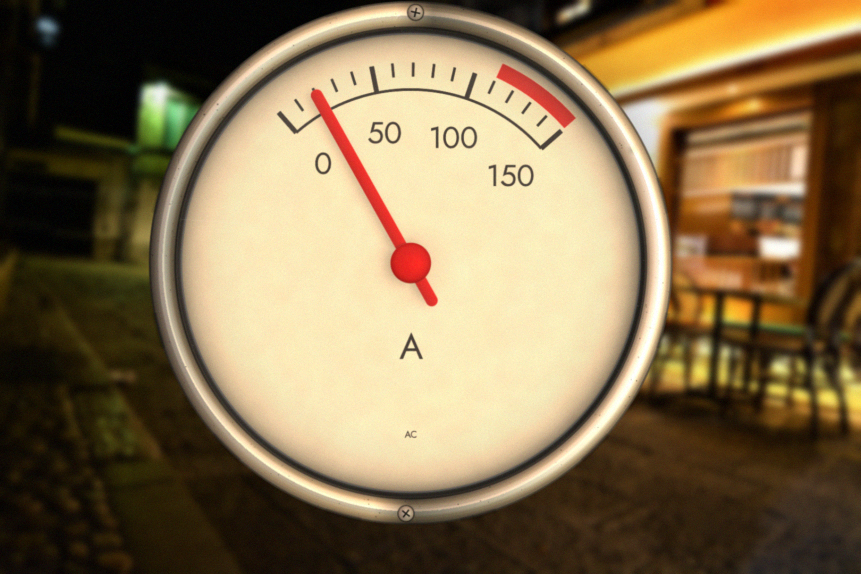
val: A 20
